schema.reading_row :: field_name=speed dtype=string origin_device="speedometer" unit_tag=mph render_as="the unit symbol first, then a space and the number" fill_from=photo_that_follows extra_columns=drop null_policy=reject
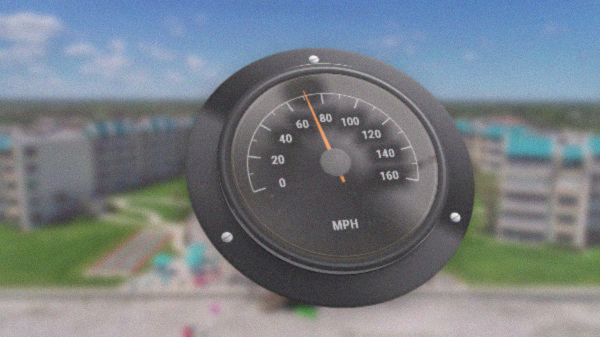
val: mph 70
